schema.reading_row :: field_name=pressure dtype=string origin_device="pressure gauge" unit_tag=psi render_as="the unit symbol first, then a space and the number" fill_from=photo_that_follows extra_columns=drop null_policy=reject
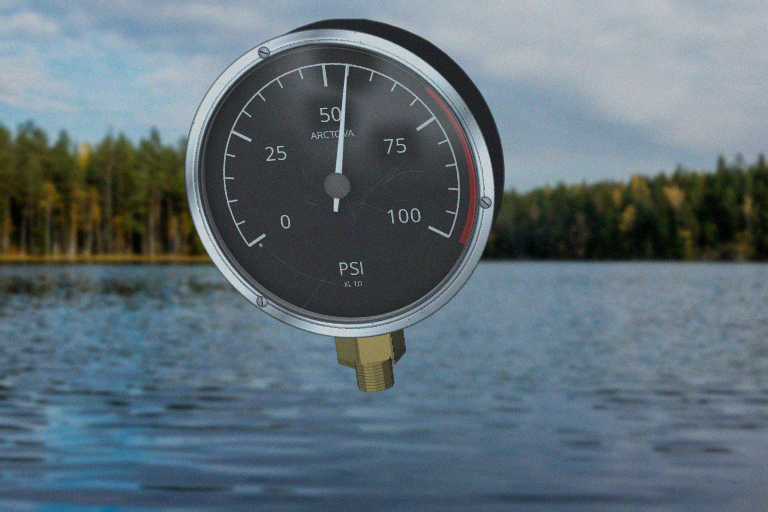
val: psi 55
